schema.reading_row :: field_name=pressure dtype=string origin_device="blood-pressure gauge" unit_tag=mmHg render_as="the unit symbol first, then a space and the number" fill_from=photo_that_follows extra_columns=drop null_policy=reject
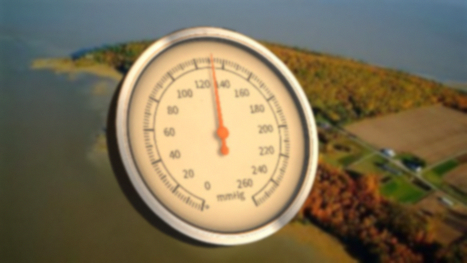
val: mmHg 130
